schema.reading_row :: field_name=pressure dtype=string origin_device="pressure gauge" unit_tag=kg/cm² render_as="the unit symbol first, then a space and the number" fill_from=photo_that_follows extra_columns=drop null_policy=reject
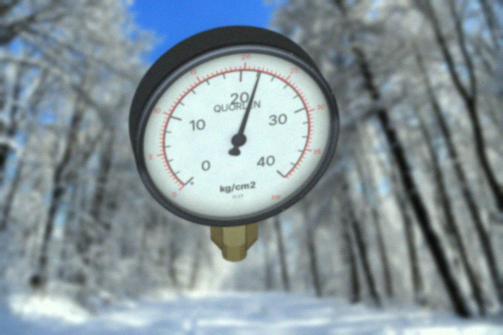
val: kg/cm² 22
